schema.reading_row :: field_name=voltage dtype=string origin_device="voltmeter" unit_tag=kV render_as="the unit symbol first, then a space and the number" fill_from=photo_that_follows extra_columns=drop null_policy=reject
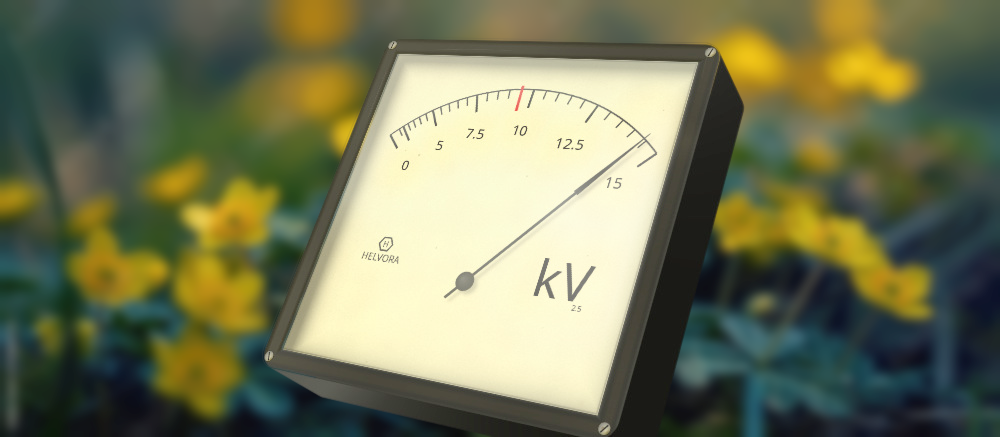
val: kV 14.5
